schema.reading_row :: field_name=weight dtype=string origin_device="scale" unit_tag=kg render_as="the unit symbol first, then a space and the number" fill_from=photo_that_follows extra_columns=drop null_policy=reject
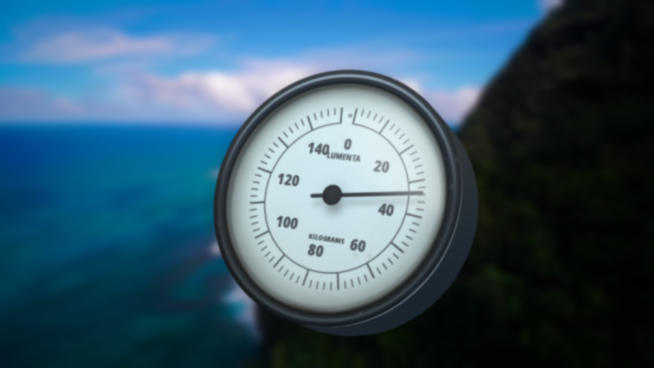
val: kg 34
